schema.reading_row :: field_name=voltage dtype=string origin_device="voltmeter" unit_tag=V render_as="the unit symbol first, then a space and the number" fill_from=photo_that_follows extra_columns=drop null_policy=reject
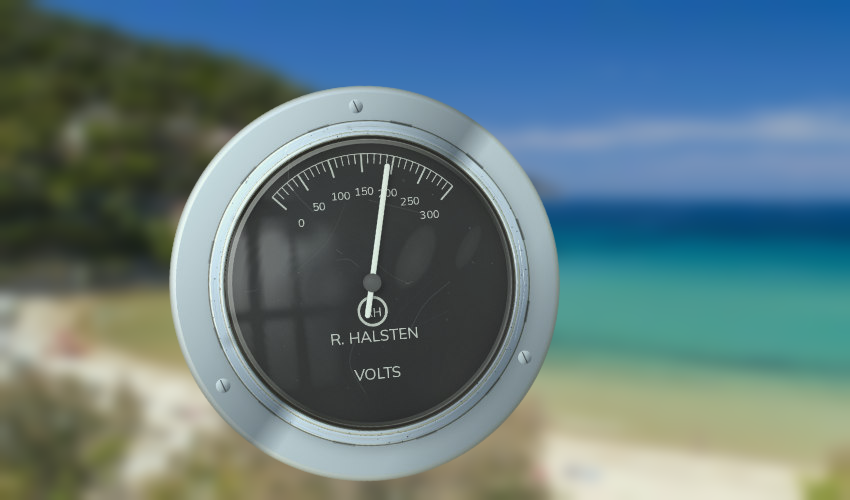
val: V 190
